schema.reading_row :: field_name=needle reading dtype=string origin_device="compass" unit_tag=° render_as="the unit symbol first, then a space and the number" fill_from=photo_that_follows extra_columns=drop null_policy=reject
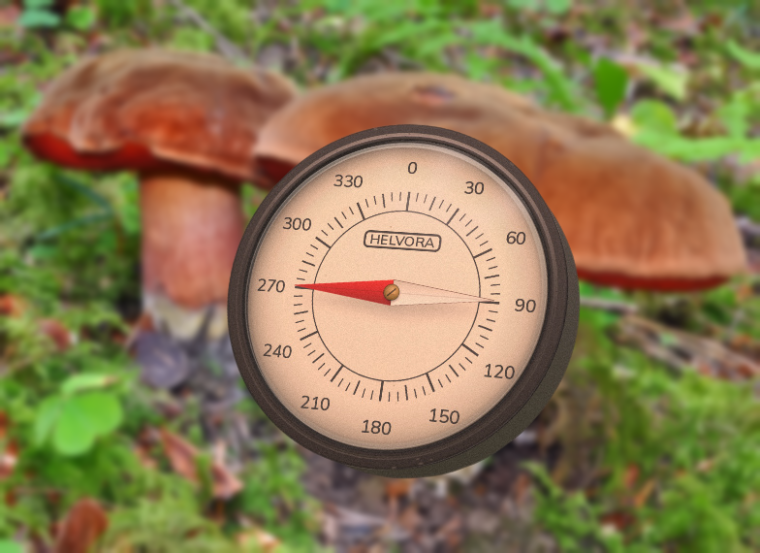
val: ° 270
